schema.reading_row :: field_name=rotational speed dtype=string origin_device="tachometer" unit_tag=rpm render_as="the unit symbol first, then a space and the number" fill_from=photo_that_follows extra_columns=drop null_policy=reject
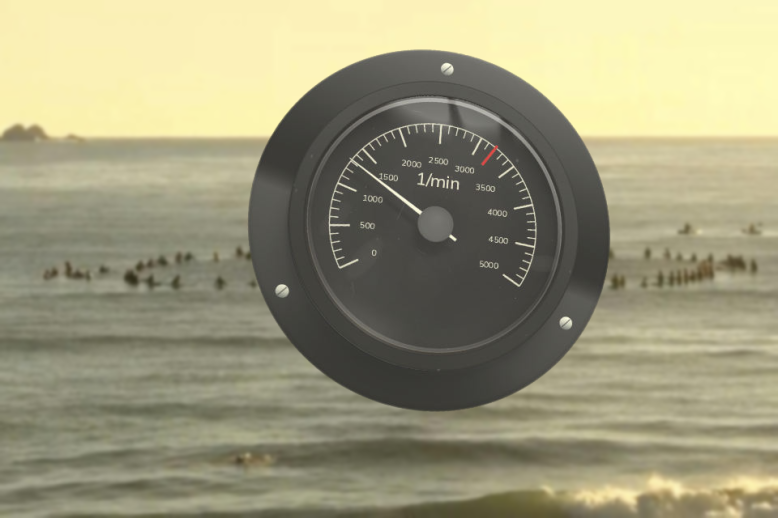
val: rpm 1300
